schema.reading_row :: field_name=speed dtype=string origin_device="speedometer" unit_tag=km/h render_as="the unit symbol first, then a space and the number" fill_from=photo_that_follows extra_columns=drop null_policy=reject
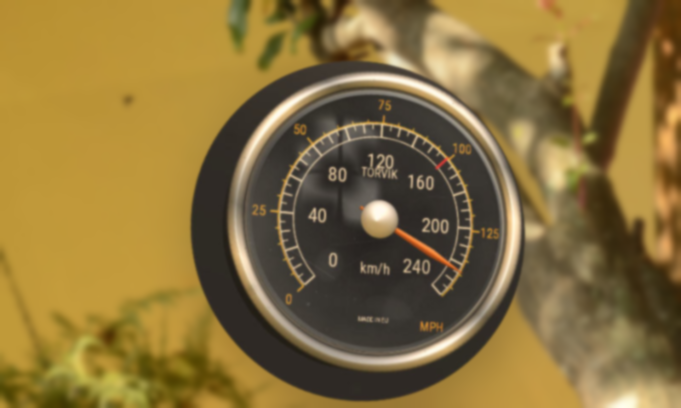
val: km/h 225
